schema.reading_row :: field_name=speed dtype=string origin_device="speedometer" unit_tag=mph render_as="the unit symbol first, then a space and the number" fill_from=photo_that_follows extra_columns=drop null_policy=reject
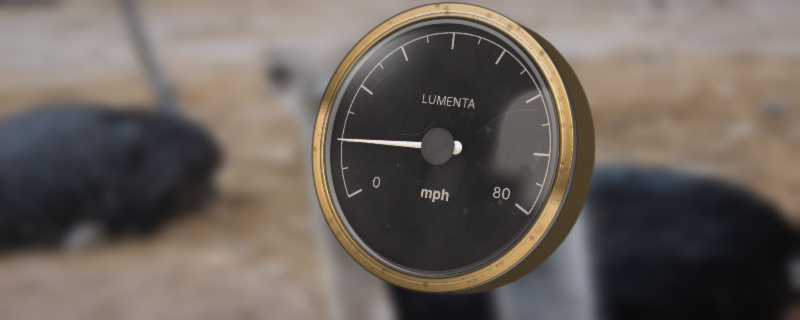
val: mph 10
